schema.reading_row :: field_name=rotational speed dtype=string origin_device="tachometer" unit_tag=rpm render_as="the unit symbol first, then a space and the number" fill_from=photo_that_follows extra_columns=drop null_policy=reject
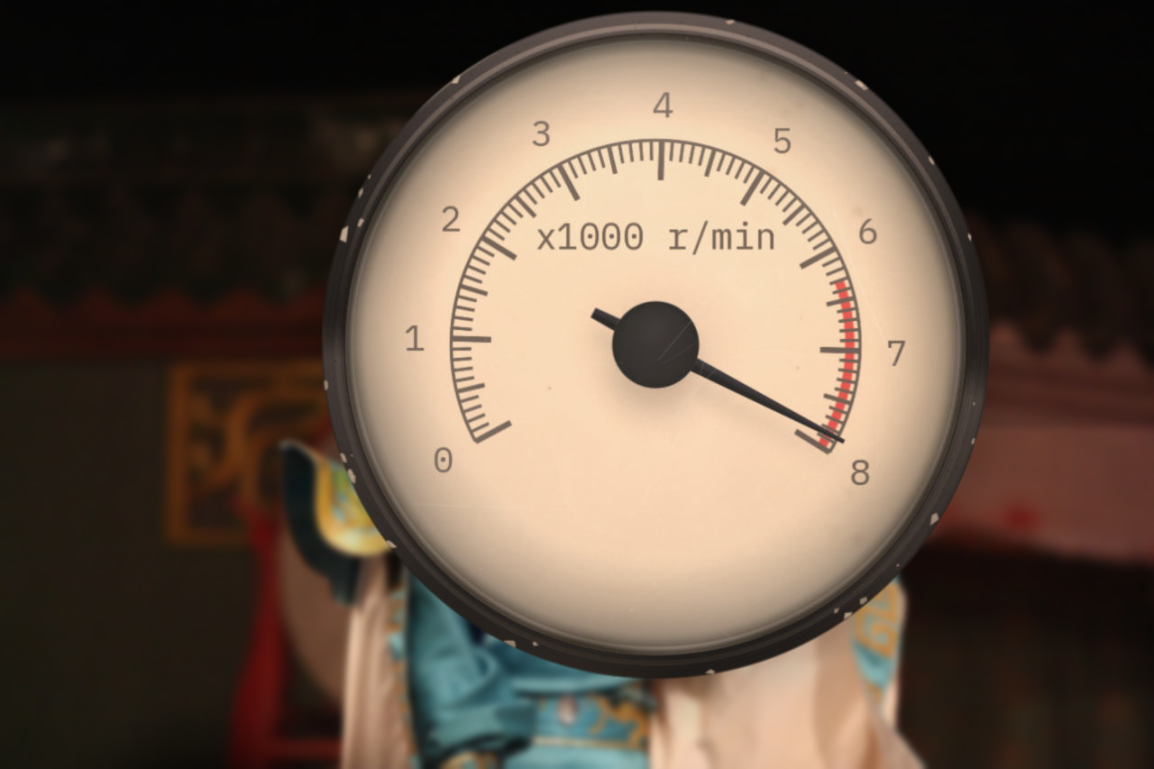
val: rpm 7850
